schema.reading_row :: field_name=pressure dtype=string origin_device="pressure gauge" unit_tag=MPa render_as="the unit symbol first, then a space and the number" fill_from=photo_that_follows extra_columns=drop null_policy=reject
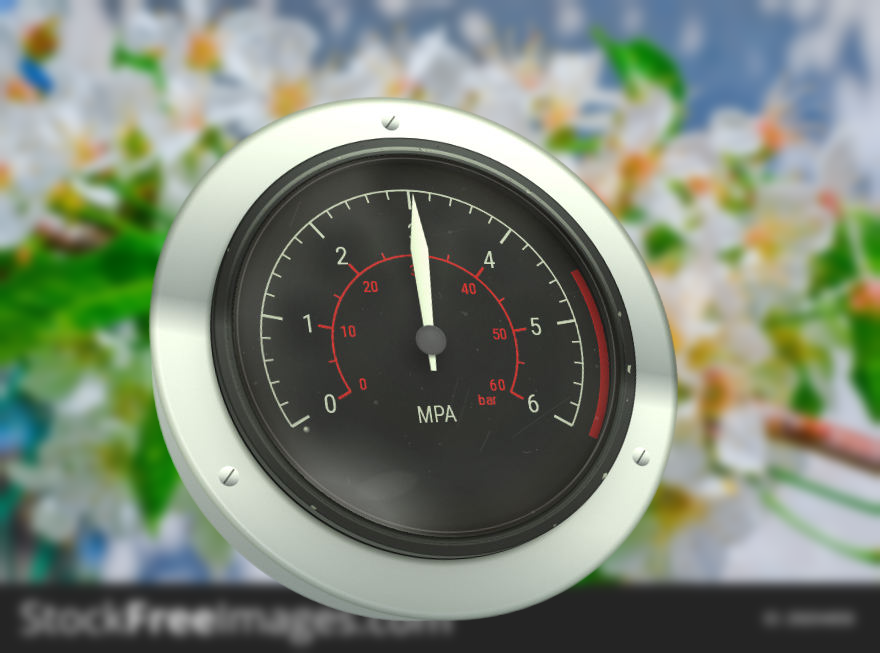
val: MPa 3
